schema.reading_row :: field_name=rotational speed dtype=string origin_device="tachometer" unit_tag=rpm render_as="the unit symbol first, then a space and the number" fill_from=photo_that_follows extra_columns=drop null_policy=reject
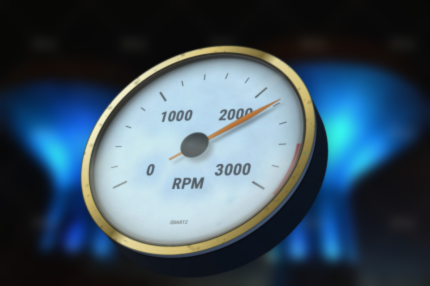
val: rpm 2200
